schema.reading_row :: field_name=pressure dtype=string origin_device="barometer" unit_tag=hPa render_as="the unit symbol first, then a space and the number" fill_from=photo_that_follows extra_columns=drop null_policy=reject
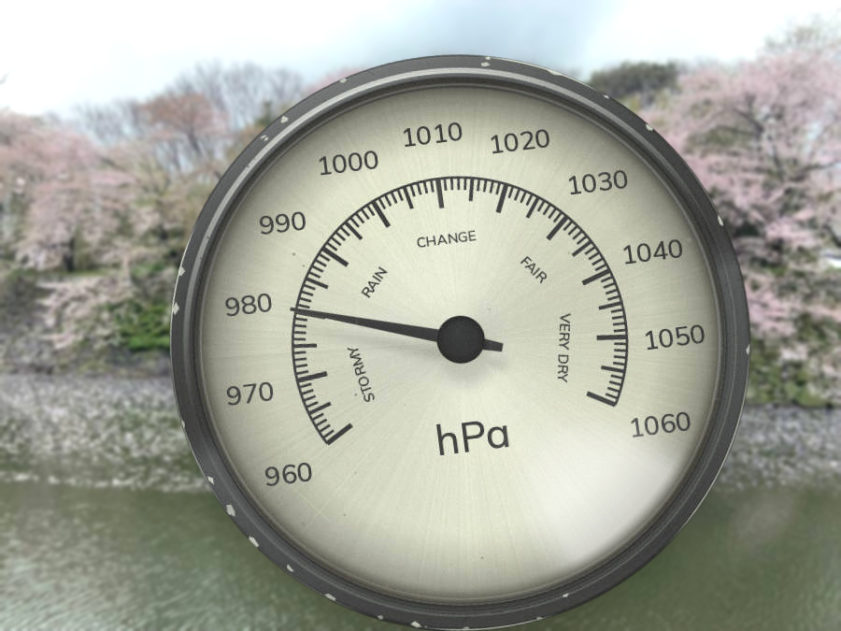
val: hPa 980
